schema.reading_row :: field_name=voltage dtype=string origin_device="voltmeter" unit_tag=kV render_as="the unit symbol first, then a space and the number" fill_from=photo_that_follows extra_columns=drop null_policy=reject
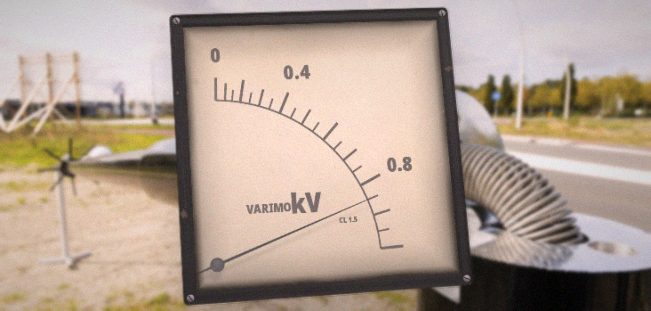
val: kV 0.85
